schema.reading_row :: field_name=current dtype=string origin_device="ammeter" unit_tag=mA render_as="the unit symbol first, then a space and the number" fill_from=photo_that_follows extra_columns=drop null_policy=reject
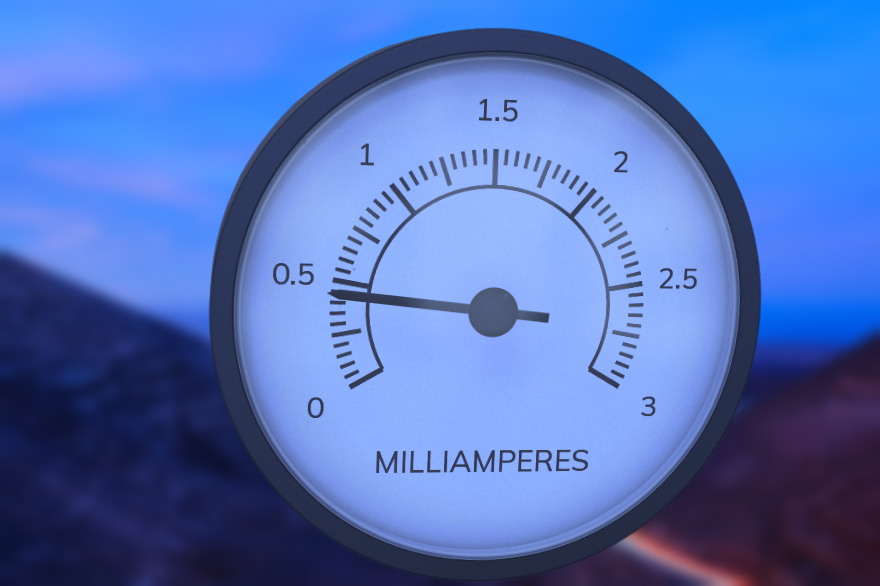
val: mA 0.45
